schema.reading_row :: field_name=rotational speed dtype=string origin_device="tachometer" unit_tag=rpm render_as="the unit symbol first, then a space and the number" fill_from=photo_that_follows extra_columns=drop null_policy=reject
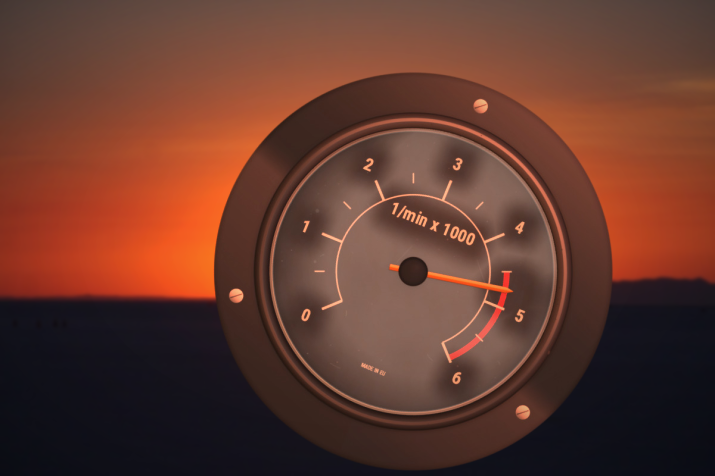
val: rpm 4750
